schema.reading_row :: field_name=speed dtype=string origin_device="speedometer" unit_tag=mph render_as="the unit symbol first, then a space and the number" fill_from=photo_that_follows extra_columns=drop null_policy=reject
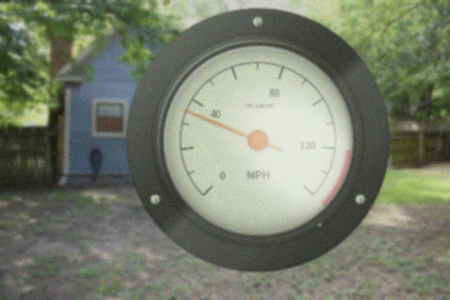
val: mph 35
